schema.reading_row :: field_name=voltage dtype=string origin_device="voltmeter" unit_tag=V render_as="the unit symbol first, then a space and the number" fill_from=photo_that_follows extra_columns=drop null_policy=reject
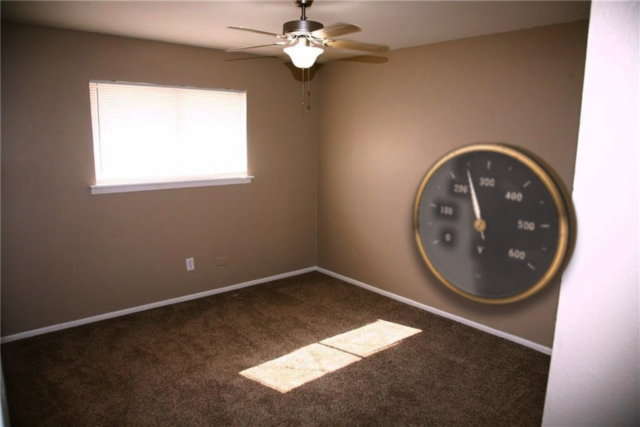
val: V 250
